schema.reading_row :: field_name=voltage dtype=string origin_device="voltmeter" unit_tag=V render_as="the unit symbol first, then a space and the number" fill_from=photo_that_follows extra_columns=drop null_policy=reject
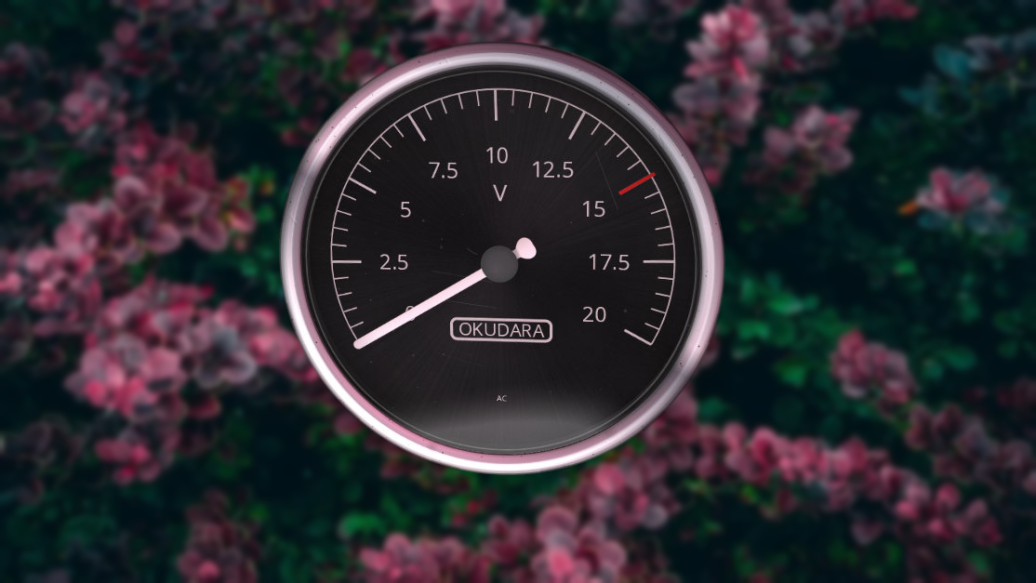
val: V 0
